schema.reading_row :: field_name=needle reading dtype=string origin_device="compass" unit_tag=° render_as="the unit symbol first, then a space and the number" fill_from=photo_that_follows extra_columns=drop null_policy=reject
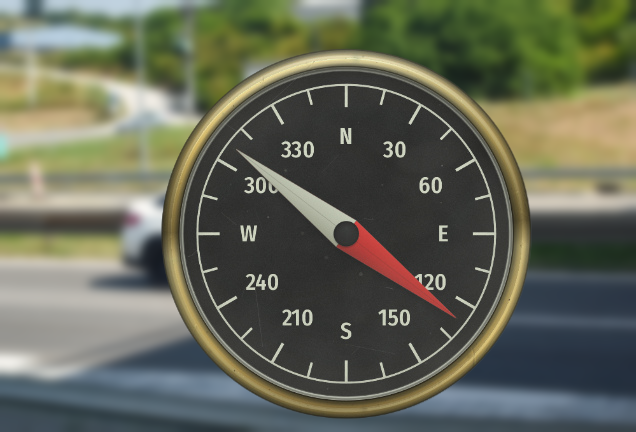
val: ° 127.5
